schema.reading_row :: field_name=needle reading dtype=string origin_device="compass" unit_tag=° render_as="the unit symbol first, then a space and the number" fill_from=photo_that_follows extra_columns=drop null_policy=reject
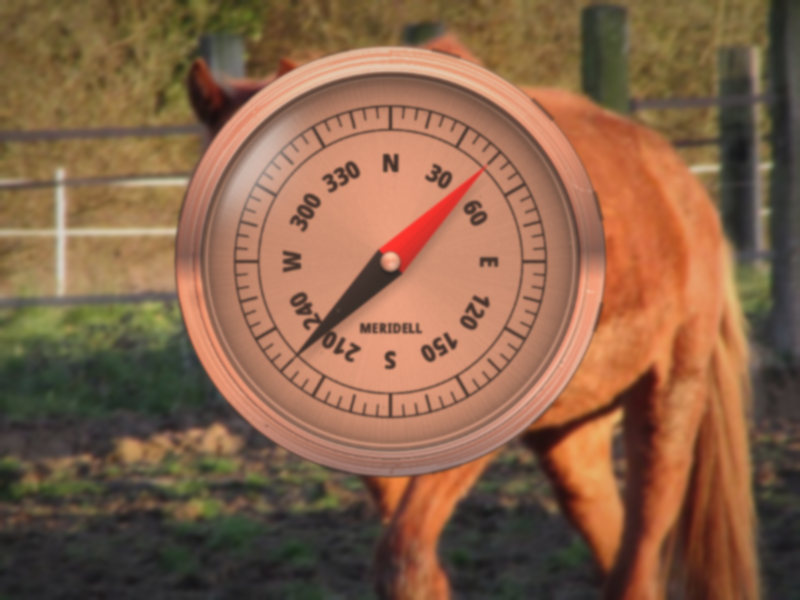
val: ° 45
